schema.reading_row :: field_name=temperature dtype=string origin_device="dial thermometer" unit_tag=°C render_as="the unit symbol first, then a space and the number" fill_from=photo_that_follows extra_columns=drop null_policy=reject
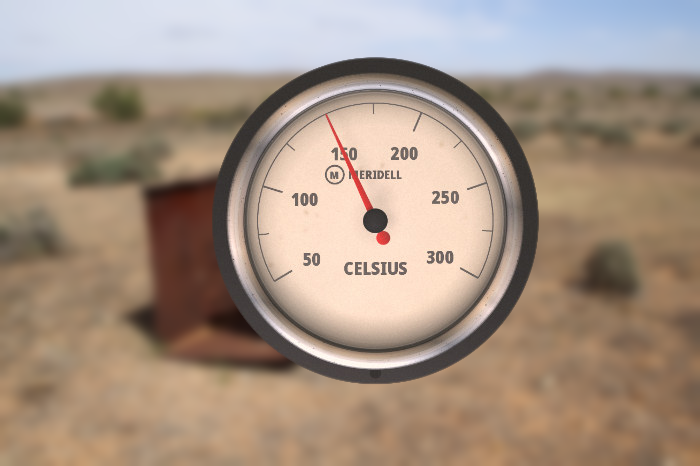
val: °C 150
